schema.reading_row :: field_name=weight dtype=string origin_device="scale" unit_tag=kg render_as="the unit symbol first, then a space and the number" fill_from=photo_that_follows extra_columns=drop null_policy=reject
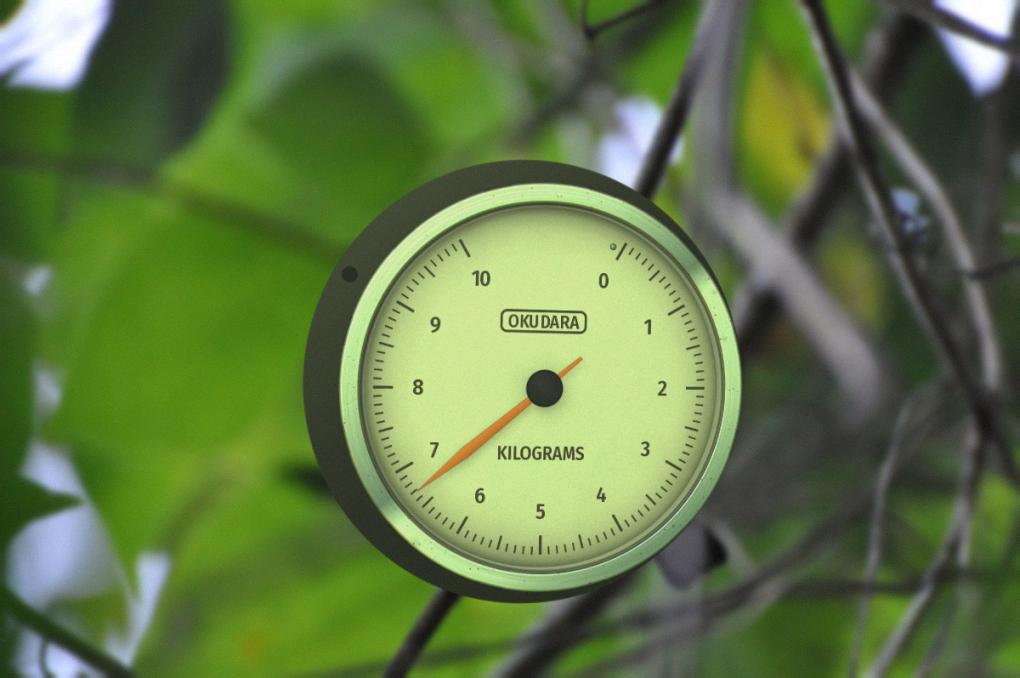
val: kg 6.7
